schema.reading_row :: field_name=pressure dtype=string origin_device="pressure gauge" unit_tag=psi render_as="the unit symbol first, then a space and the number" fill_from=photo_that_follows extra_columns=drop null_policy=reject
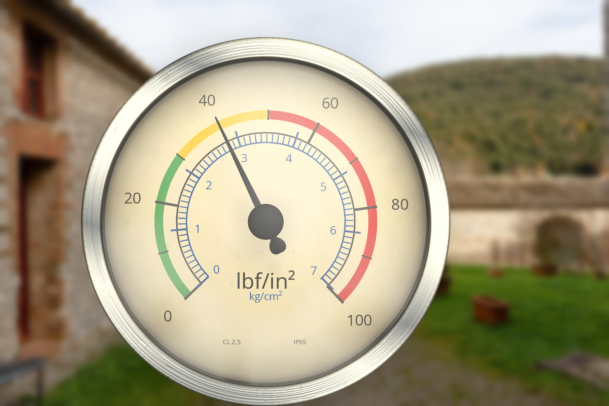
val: psi 40
